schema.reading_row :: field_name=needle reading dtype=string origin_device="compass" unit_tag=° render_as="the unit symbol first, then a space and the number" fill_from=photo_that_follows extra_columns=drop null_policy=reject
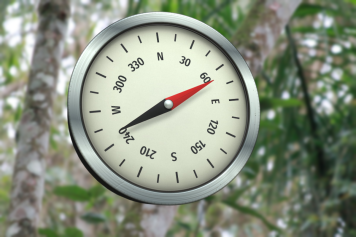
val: ° 67.5
